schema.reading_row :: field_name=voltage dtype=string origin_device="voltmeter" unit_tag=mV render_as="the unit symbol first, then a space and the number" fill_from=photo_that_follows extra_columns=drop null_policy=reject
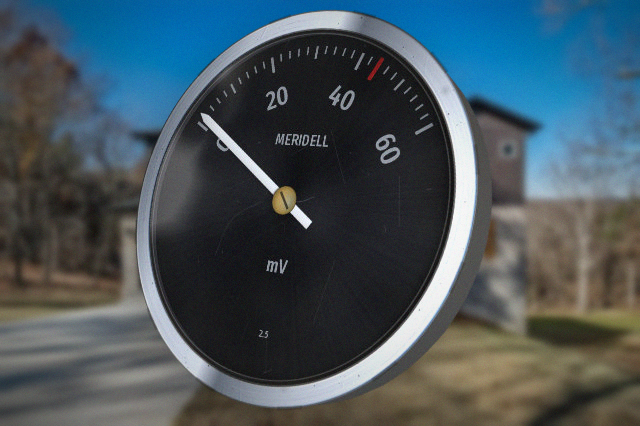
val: mV 2
